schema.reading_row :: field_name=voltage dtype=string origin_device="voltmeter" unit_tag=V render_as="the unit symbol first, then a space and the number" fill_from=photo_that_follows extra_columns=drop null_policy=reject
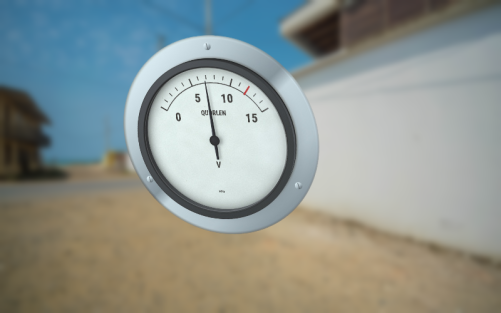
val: V 7
